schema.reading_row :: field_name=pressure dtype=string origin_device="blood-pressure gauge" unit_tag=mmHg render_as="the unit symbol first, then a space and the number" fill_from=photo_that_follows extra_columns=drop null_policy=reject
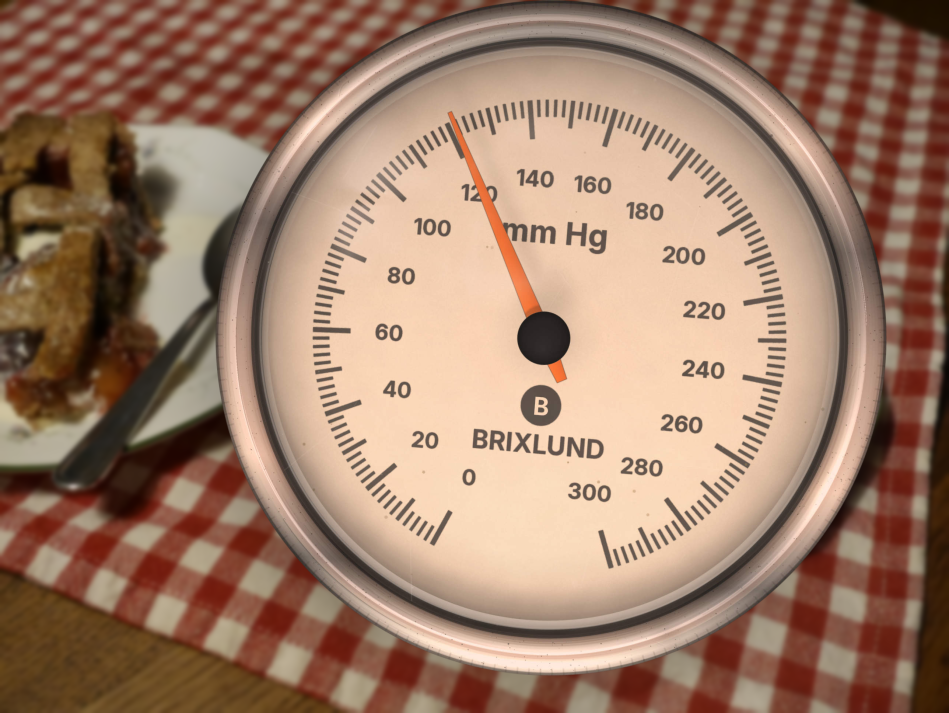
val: mmHg 122
